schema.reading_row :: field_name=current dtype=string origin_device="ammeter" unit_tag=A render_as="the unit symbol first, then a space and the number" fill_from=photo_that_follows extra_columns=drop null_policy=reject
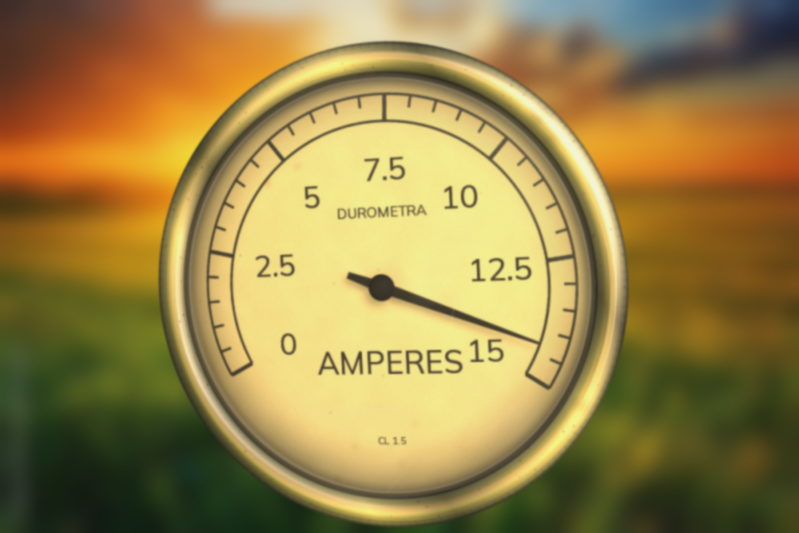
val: A 14.25
